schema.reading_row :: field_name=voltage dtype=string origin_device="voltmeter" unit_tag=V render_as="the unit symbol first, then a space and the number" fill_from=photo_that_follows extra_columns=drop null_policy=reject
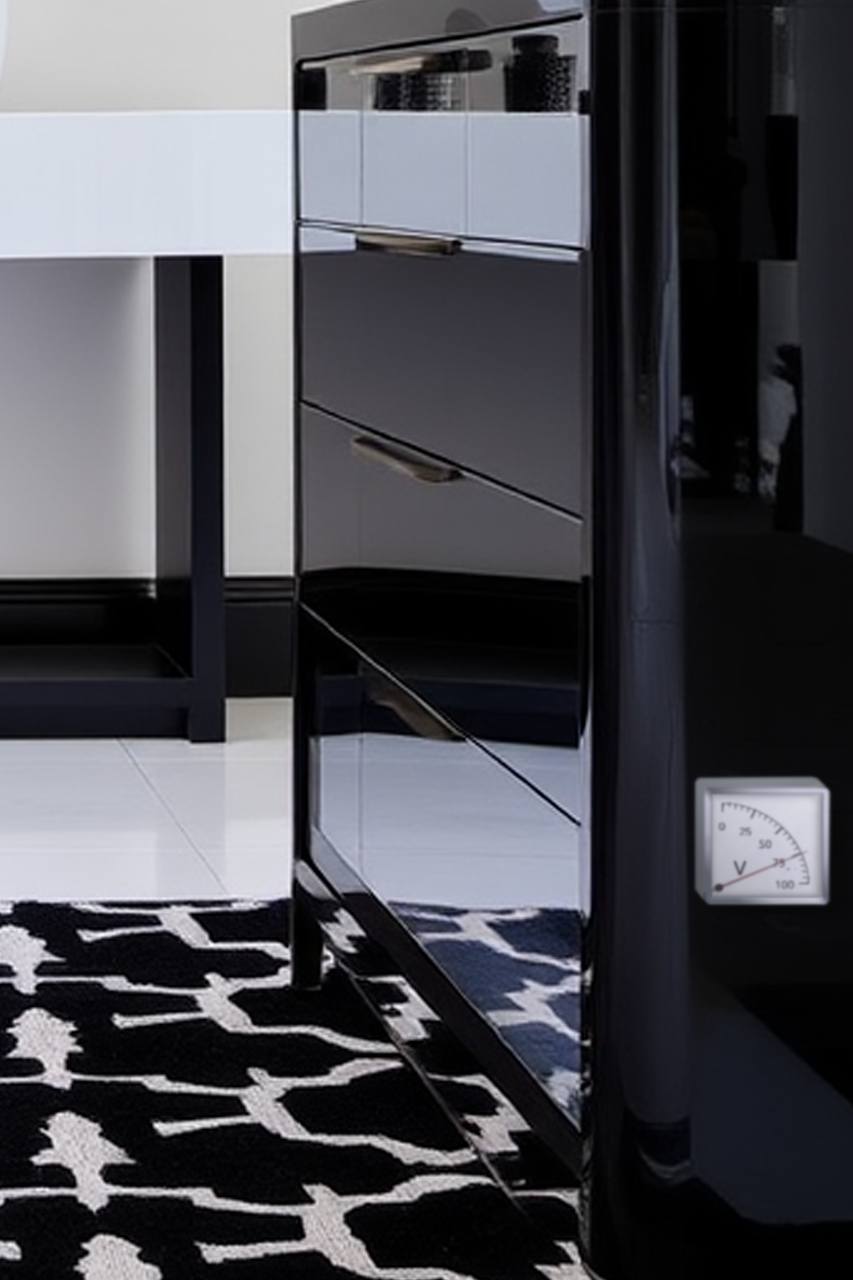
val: V 75
